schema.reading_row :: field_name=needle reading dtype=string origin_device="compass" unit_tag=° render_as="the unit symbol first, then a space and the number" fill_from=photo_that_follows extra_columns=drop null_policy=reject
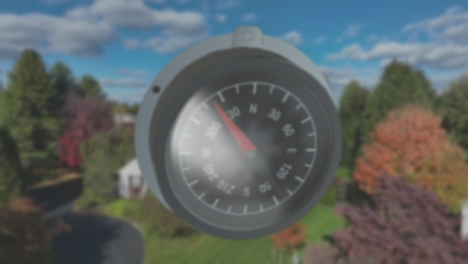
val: ° 322.5
